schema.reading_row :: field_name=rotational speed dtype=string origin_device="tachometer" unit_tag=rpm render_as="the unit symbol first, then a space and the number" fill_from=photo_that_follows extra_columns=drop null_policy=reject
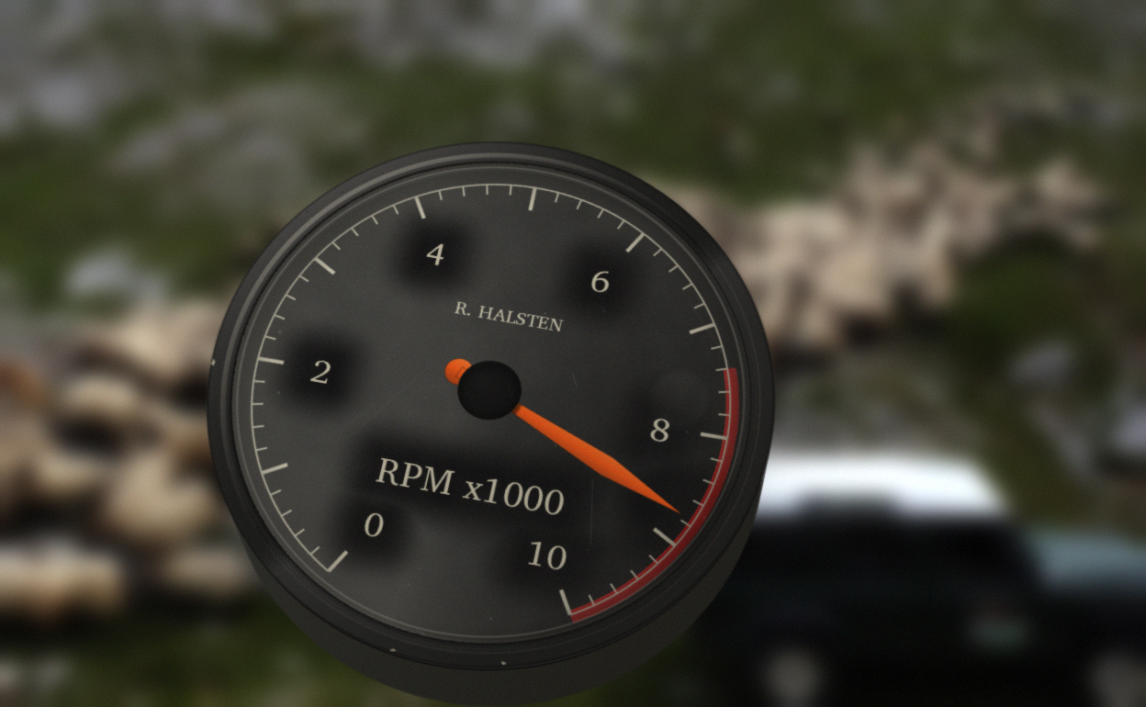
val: rpm 8800
